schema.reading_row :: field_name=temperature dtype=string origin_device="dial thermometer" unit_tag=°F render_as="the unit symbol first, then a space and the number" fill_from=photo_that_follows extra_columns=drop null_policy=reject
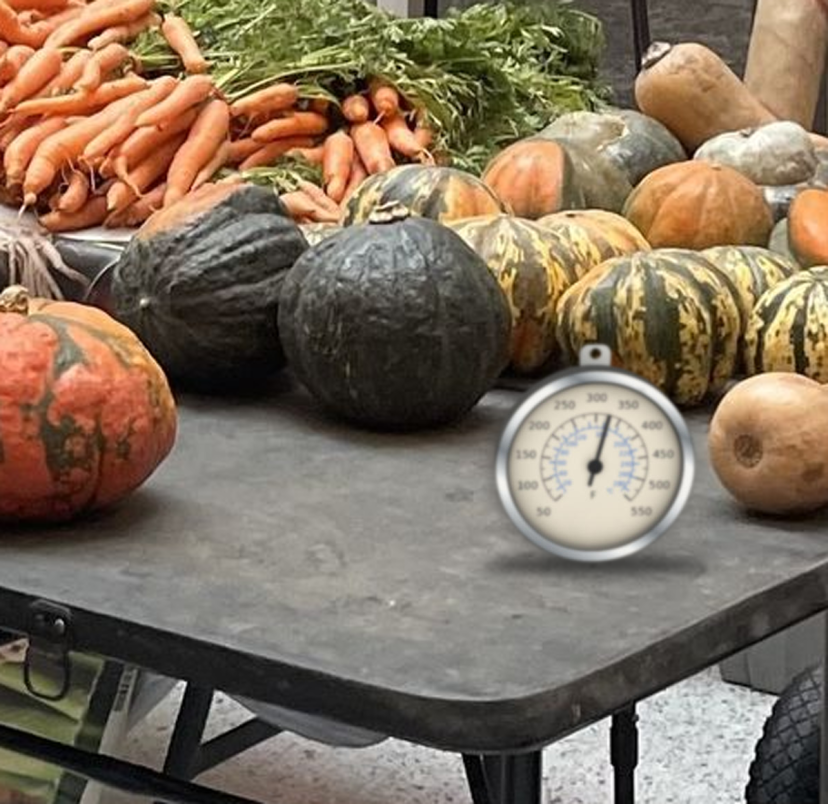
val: °F 325
